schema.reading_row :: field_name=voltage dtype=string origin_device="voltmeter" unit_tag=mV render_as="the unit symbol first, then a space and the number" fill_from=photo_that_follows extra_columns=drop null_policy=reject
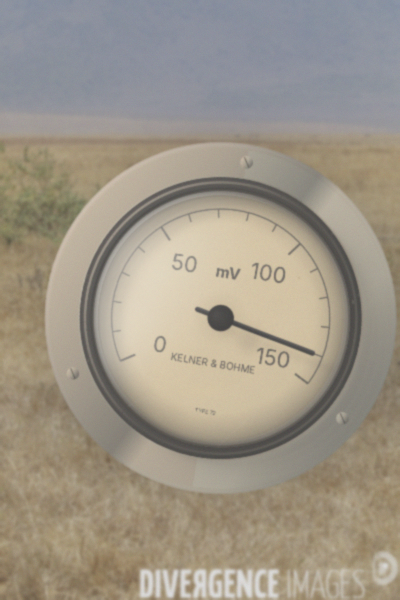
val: mV 140
